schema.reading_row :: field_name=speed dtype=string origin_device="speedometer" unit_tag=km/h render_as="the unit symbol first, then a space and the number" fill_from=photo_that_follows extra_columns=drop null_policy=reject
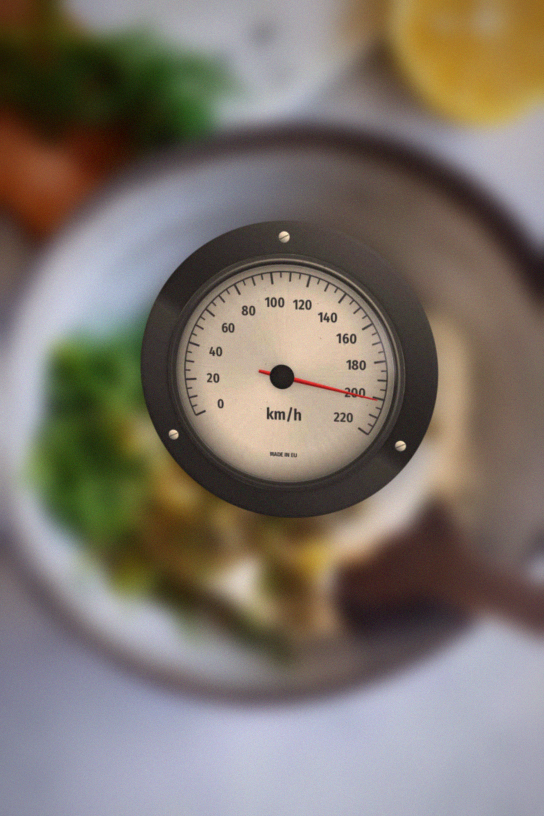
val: km/h 200
